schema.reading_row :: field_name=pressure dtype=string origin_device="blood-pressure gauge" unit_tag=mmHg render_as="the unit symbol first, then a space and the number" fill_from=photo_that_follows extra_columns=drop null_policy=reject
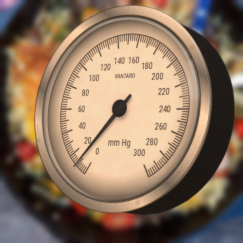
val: mmHg 10
